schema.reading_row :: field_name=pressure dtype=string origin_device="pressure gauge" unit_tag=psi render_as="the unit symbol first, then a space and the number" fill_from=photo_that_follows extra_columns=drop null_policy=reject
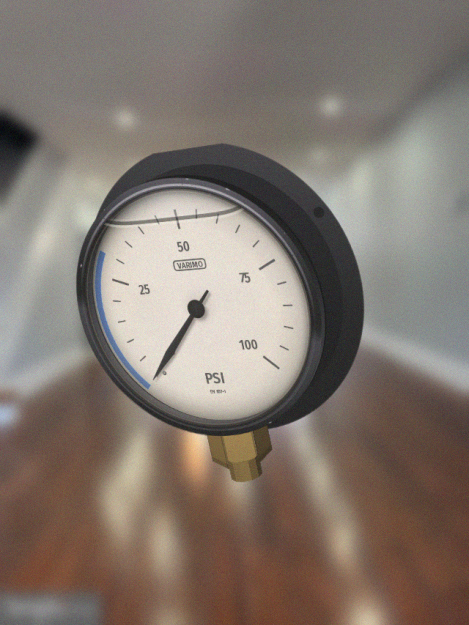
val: psi 0
